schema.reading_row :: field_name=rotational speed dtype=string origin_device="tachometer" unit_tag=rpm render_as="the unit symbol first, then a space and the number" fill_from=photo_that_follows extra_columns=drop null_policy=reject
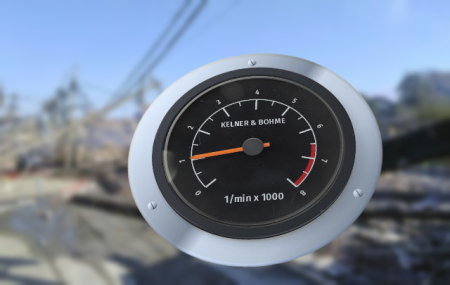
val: rpm 1000
